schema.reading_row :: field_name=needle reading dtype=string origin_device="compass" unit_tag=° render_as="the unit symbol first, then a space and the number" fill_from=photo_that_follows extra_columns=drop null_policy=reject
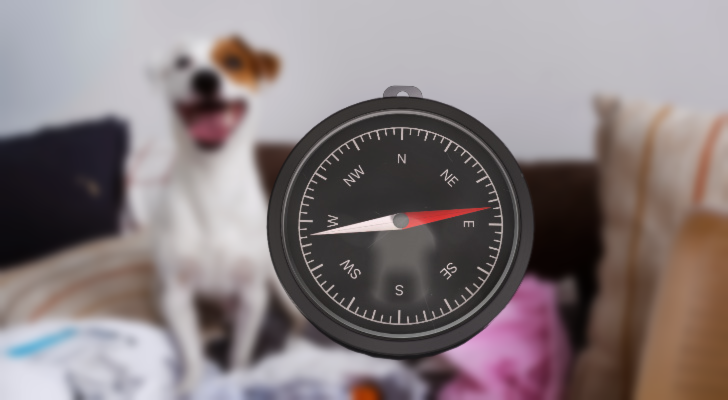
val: ° 80
